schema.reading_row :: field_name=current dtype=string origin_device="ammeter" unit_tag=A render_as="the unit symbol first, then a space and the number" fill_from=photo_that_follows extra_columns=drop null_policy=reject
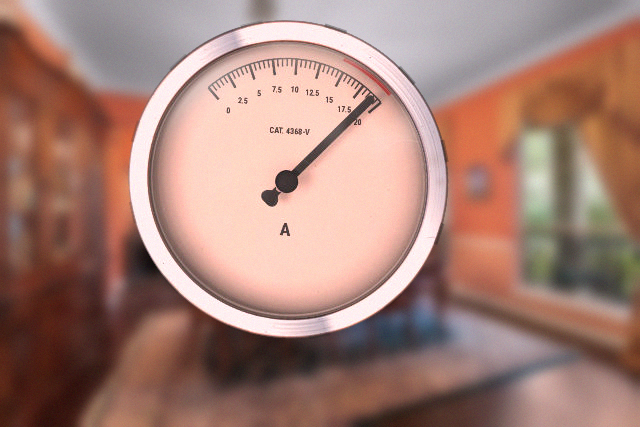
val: A 19
